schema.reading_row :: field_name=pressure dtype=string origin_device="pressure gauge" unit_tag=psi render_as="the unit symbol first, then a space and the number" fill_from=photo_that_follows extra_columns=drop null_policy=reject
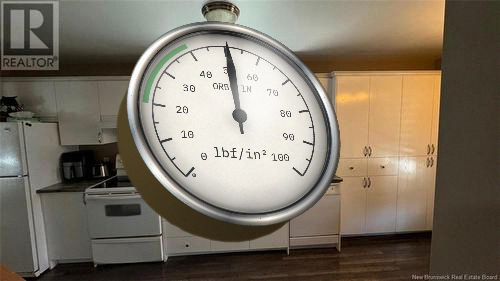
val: psi 50
